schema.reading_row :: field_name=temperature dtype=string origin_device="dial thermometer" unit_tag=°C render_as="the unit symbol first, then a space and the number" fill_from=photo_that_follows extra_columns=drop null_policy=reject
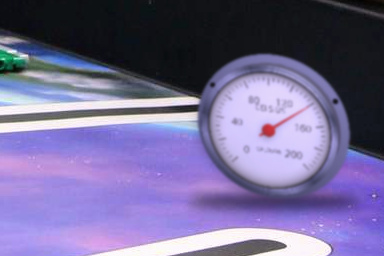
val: °C 140
